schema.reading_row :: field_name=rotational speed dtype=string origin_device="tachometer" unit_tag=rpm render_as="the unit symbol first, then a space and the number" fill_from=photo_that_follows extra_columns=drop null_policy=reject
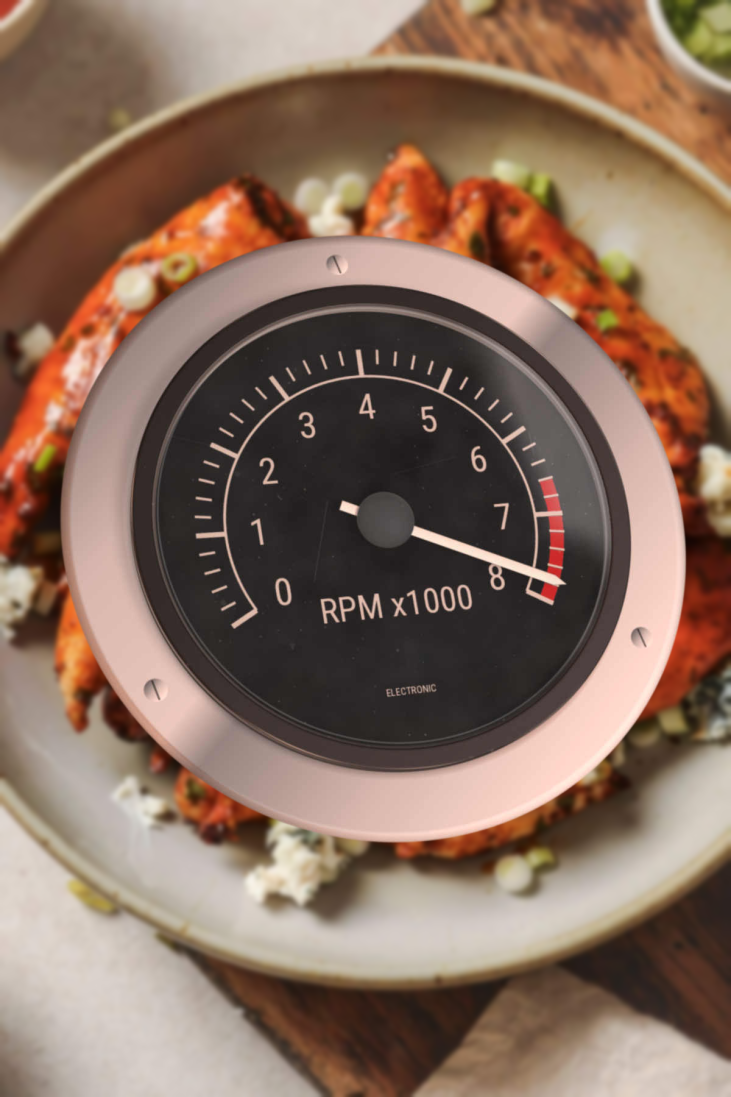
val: rpm 7800
